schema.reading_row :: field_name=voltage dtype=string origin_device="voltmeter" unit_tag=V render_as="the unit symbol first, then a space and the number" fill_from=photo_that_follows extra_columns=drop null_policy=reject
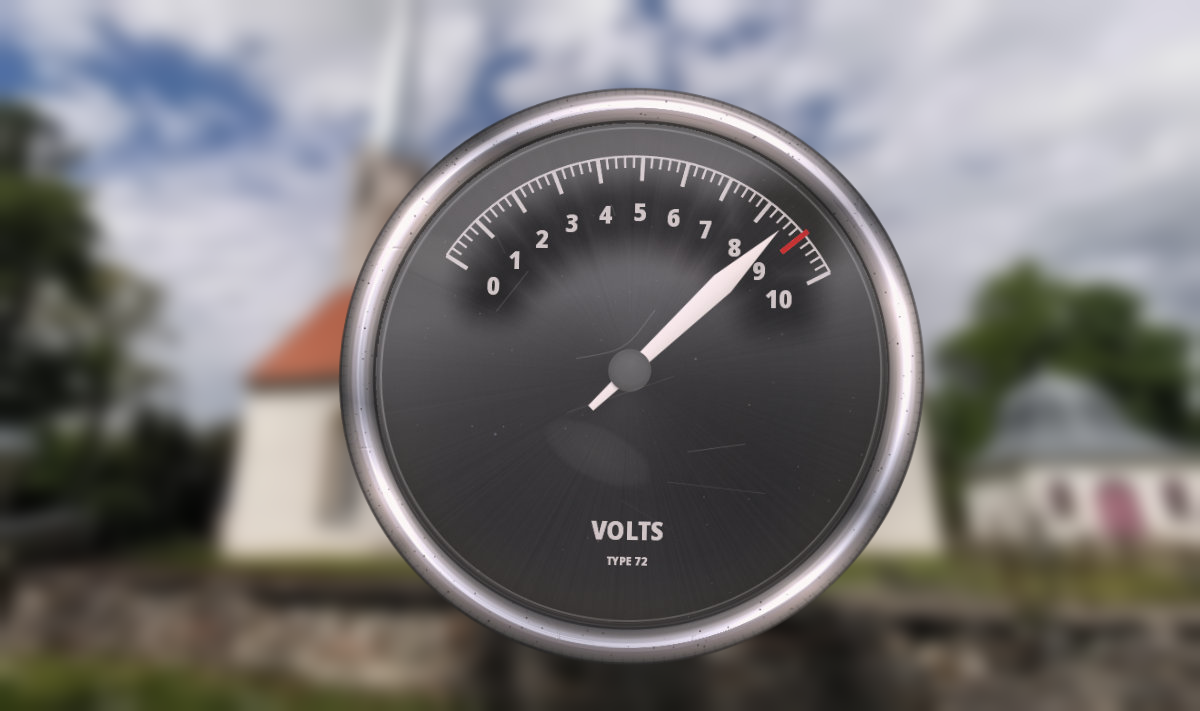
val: V 8.6
